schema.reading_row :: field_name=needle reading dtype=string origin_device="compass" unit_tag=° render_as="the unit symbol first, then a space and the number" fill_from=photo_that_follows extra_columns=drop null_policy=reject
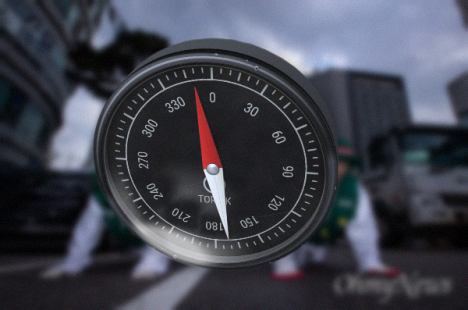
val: ° 350
